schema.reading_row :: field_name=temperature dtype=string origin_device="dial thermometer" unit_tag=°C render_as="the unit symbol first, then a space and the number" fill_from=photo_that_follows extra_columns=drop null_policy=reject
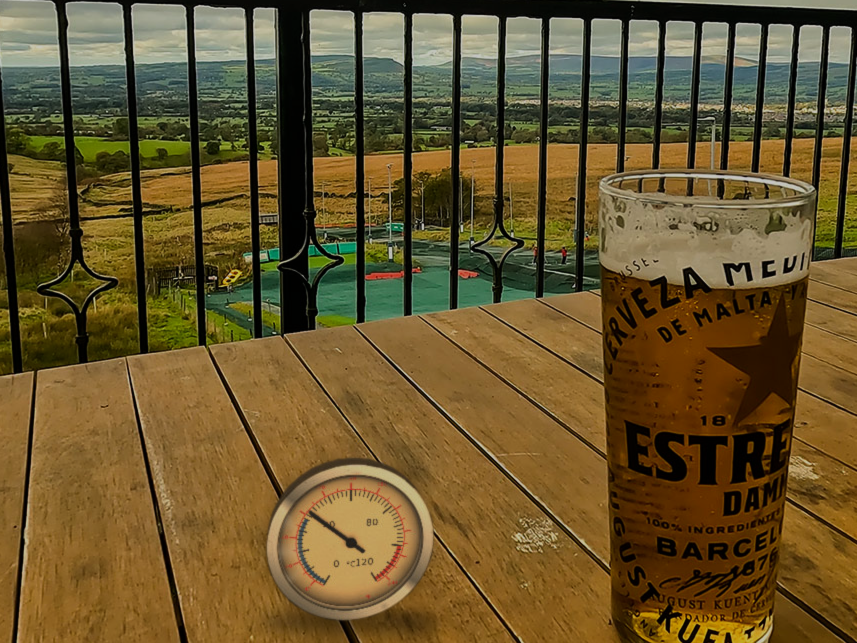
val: °C 40
